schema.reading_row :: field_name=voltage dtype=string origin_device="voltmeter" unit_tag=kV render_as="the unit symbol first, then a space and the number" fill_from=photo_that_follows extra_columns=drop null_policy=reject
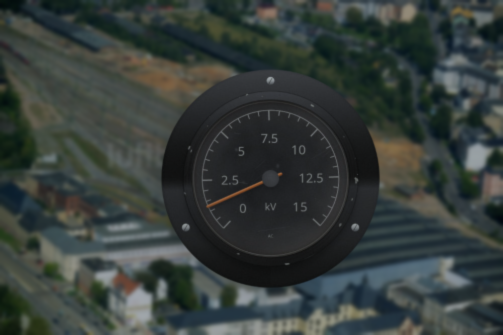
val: kV 1.25
